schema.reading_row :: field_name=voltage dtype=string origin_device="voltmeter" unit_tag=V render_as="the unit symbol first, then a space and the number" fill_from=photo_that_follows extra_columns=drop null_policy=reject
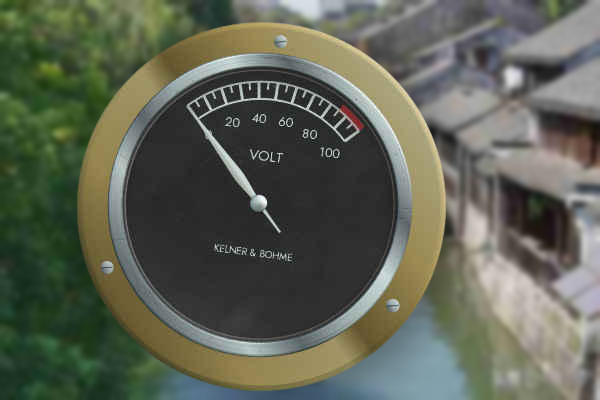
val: V 0
